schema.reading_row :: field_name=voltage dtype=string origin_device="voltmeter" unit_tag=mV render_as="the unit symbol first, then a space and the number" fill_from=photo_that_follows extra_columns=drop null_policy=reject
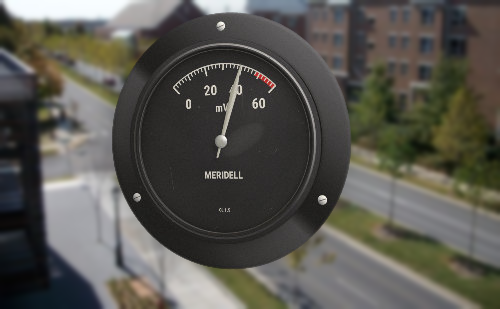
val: mV 40
